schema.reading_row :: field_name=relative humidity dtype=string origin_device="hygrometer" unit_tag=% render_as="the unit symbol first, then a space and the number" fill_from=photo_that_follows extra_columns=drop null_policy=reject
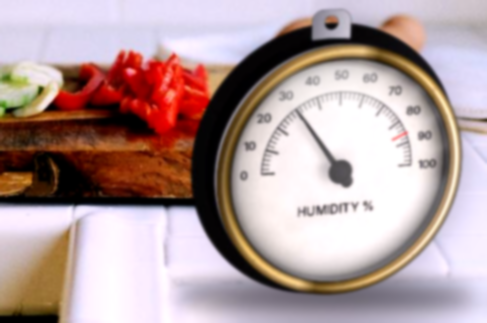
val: % 30
